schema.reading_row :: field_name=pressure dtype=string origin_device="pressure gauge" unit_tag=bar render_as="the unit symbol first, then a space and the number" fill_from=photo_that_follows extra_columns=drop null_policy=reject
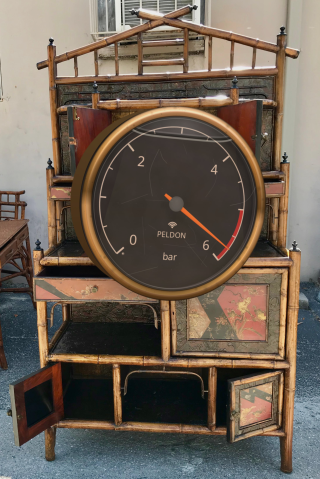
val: bar 5.75
